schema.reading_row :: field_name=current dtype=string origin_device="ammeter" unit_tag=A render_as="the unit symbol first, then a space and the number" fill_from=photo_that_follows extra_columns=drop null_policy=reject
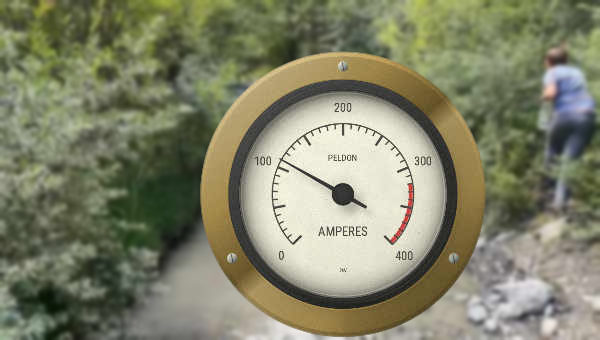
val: A 110
